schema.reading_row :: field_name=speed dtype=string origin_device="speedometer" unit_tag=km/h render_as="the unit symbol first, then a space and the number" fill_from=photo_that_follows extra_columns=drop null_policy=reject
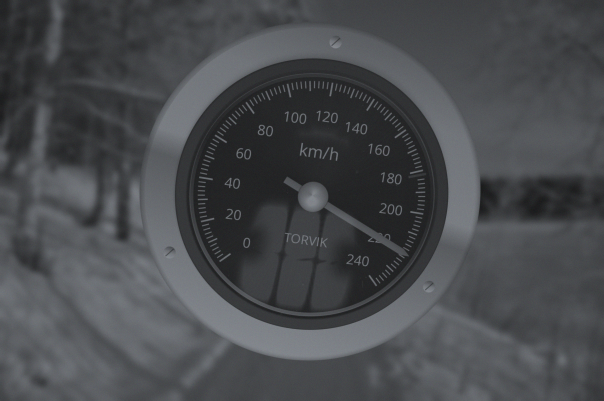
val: km/h 220
